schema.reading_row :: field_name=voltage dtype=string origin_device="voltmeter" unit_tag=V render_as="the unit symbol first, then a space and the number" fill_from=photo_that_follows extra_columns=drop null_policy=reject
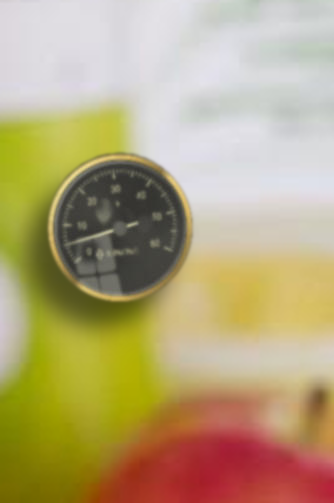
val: V 5
